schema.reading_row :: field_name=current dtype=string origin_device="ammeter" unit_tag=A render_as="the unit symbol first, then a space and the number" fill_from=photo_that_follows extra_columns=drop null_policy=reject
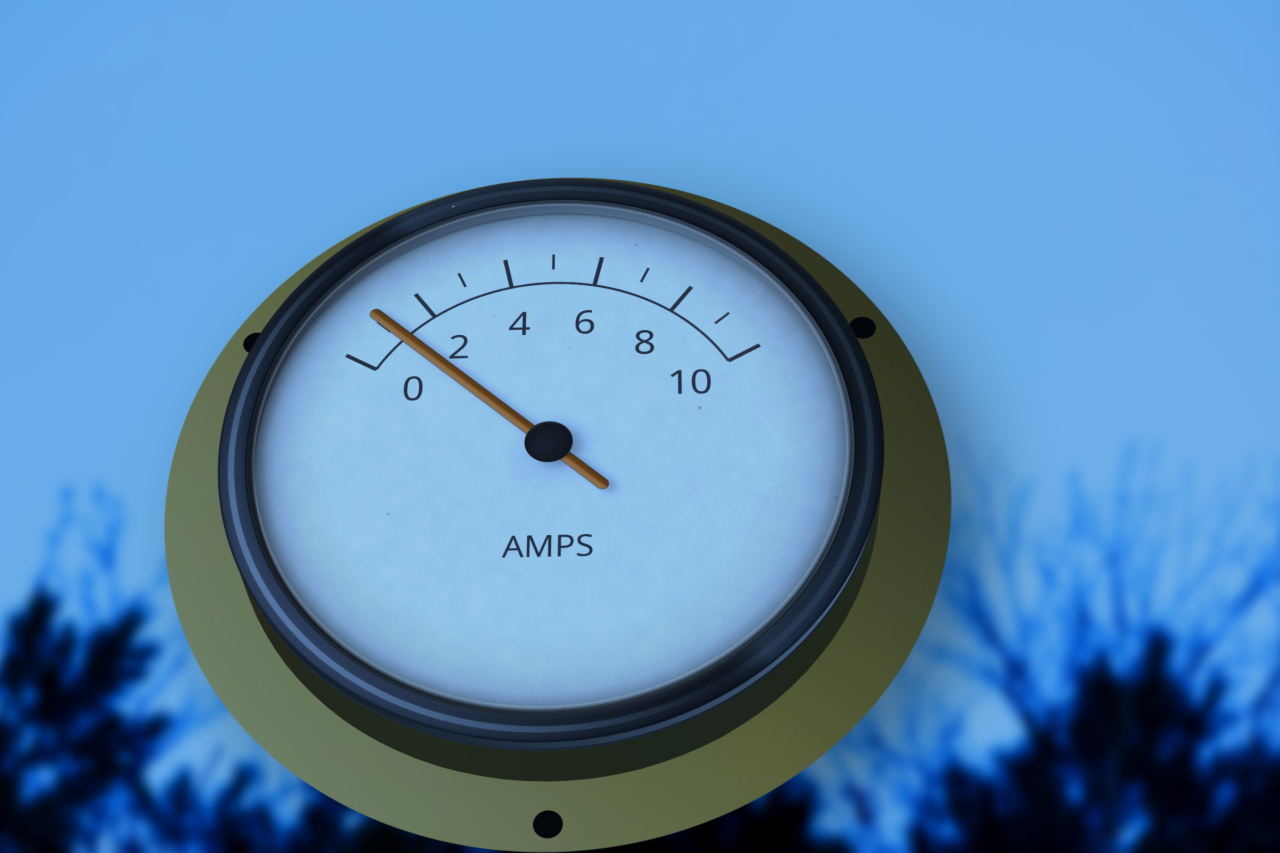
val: A 1
